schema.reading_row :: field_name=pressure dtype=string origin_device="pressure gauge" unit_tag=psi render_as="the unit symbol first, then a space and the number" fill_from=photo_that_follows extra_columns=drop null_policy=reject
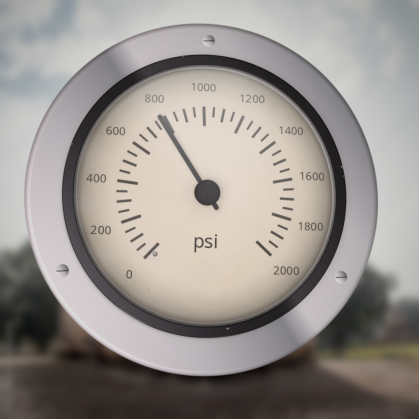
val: psi 775
